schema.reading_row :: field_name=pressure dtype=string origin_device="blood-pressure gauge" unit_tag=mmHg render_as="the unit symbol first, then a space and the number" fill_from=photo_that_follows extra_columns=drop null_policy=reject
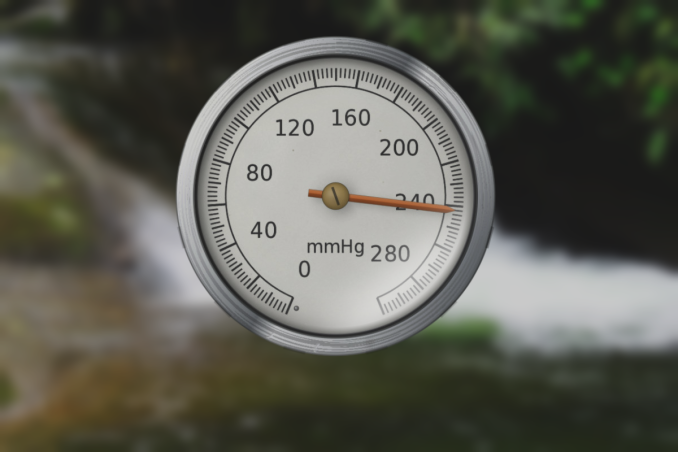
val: mmHg 242
